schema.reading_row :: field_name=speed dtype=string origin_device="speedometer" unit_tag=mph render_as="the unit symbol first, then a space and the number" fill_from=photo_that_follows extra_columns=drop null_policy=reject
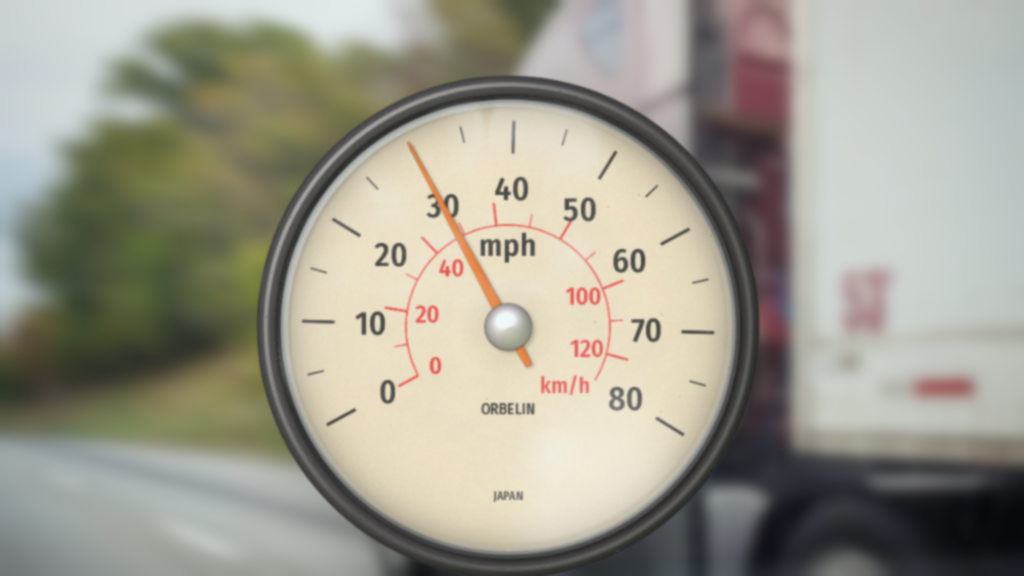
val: mph 30
